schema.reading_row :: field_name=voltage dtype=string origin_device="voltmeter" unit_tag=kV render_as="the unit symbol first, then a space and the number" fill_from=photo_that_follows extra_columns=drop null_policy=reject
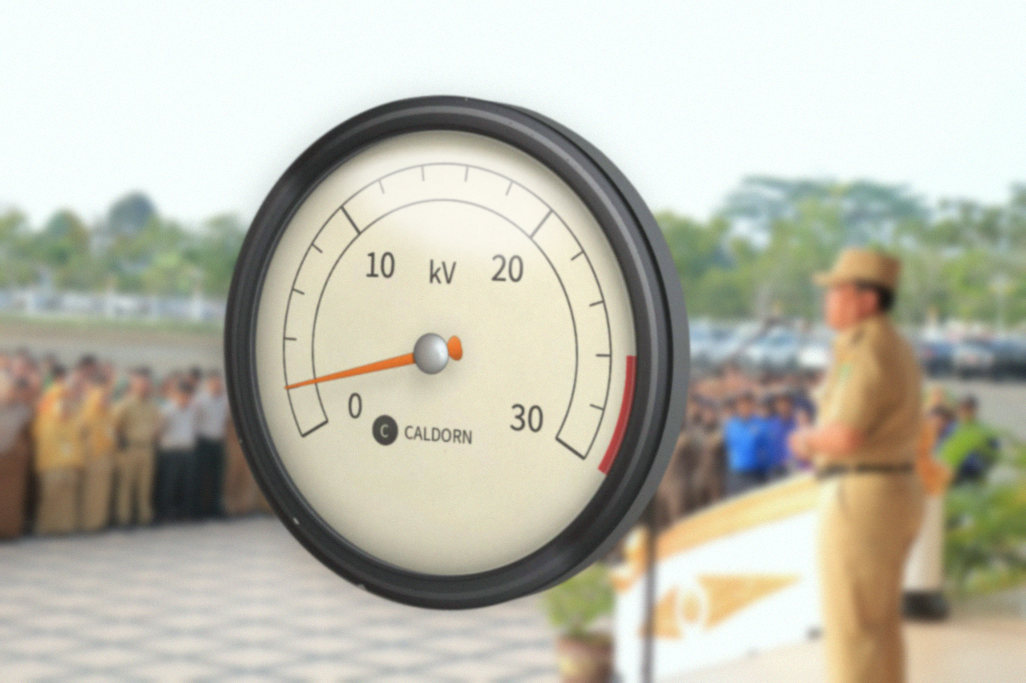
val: kV 2
